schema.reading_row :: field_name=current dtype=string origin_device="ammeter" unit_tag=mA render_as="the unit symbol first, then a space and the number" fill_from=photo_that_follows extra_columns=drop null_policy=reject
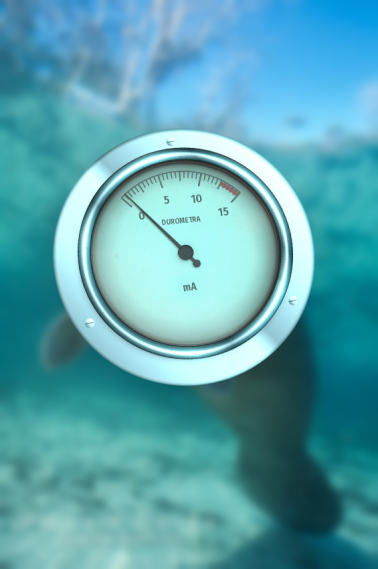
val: mA 0.5
